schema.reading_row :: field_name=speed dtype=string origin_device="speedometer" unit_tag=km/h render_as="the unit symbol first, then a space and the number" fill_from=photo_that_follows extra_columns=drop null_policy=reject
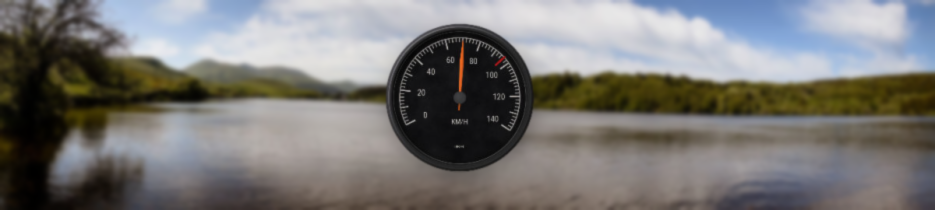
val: km/h 70
